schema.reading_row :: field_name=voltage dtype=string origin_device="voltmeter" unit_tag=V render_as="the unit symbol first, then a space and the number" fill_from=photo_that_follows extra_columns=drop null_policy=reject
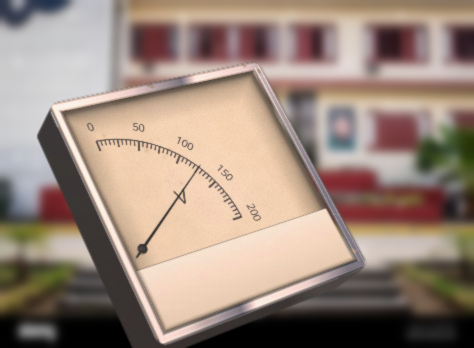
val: V 125
